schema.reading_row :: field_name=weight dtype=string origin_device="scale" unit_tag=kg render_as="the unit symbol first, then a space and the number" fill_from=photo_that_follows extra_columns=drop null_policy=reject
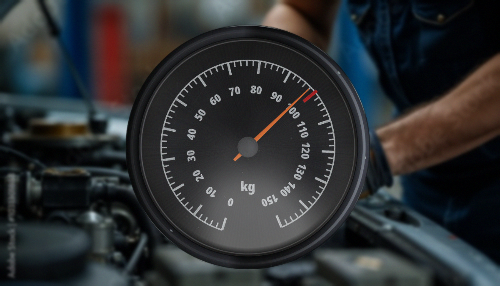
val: kg 98
